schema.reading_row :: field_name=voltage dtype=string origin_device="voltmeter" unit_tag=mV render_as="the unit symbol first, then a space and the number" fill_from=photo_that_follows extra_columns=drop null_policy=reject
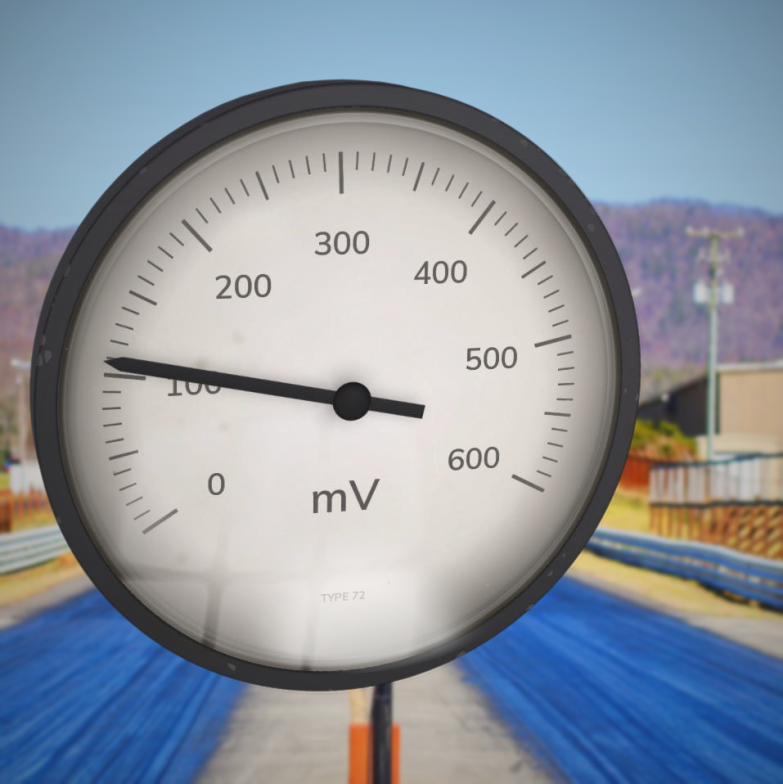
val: mV 110
